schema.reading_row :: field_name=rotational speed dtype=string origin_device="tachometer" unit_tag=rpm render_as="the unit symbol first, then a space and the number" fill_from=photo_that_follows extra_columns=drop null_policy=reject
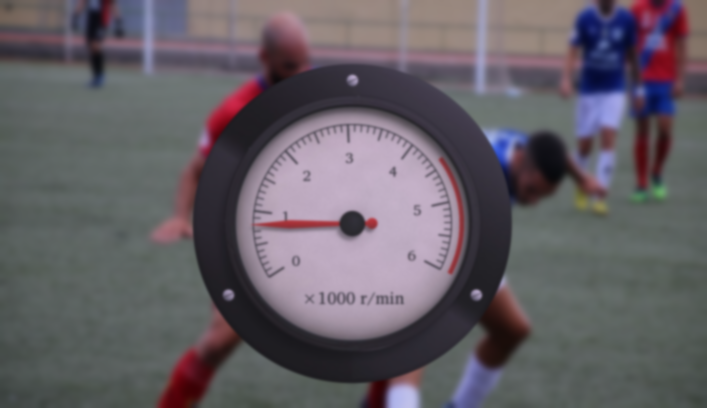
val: rpm 800
